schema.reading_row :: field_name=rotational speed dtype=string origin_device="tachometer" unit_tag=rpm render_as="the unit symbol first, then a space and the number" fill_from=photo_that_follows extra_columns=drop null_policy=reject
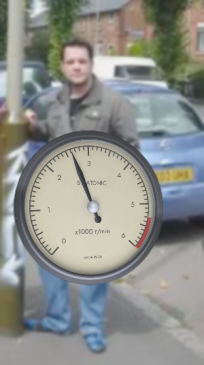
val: rpm 2600
